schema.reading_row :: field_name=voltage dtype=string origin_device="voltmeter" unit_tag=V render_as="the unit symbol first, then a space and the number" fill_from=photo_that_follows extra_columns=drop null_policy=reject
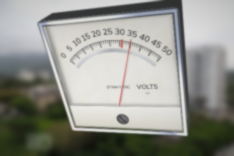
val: V 35
